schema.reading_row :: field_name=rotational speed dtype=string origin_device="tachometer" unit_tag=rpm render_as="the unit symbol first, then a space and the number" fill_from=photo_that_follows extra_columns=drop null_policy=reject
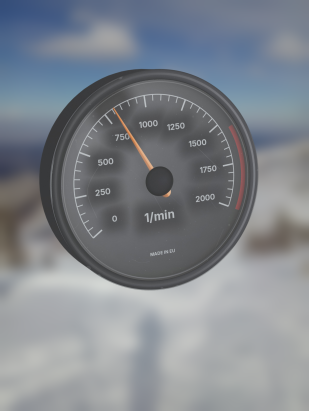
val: rpm 800
